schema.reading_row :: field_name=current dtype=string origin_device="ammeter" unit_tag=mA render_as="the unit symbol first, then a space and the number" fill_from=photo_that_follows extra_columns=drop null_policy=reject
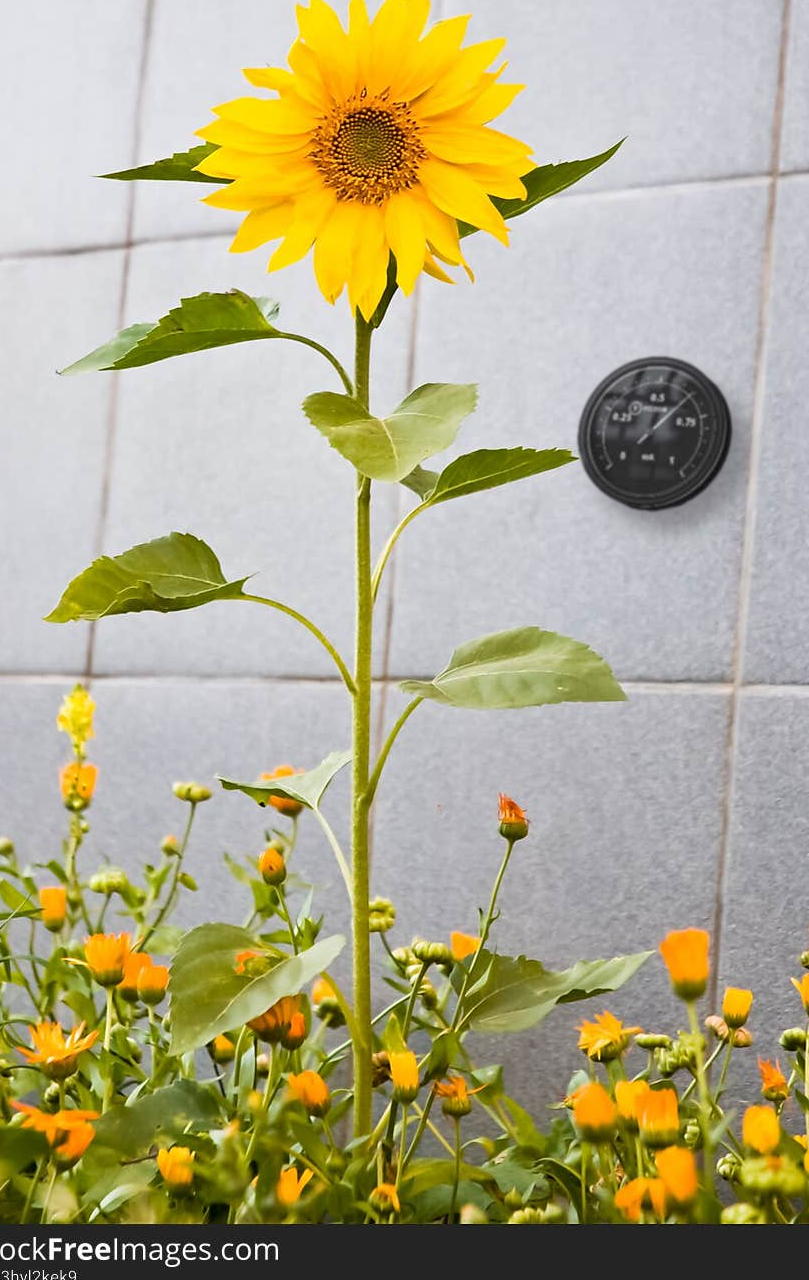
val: mA 0.65
